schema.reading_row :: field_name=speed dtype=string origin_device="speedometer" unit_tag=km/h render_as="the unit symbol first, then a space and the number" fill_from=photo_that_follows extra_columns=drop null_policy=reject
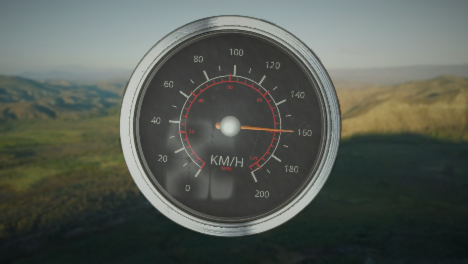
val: km/h 160
